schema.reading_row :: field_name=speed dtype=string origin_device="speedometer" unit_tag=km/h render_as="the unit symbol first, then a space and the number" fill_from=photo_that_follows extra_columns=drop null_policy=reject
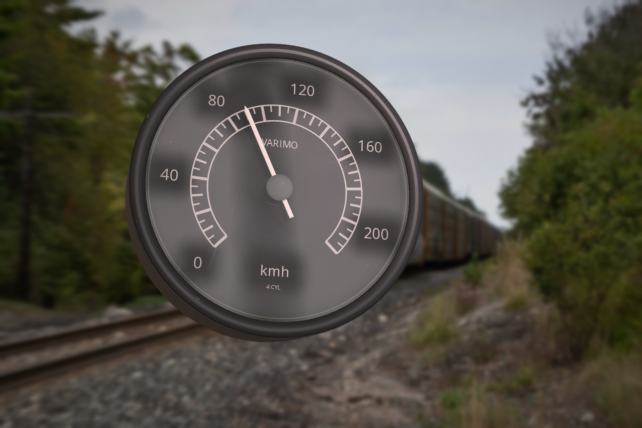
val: km/h 90
